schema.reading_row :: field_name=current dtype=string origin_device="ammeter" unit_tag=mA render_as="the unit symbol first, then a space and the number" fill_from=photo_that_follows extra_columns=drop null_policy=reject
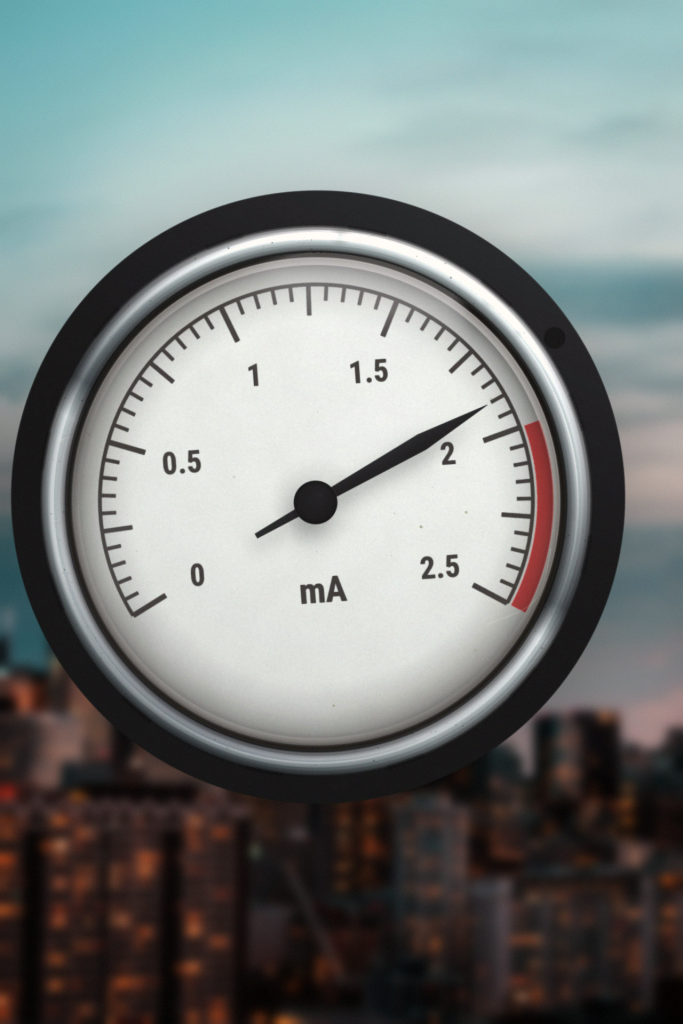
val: mA 1.9
